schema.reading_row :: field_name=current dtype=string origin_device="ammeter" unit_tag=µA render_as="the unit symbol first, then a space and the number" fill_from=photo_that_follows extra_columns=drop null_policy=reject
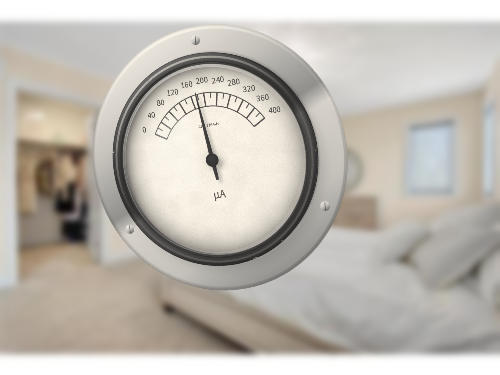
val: µA 180
